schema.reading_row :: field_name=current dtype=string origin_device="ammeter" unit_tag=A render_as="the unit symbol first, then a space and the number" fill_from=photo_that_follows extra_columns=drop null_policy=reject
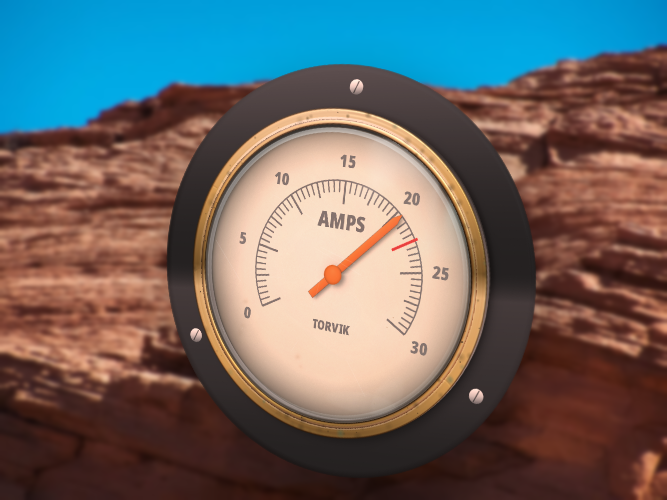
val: A 20.5
